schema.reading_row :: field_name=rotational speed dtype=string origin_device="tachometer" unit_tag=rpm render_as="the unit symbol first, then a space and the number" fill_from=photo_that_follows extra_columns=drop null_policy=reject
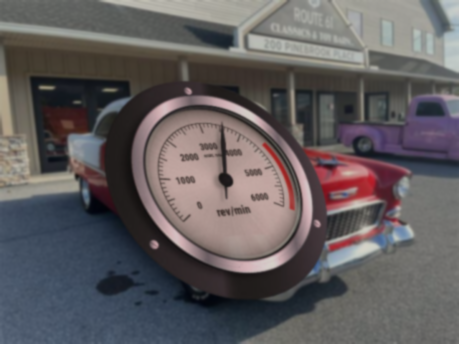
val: rpm 3500
